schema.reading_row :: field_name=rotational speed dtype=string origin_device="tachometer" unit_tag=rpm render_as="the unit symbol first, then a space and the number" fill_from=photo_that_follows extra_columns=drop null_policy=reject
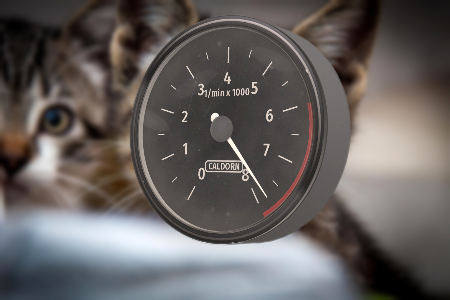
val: rpm 7750
